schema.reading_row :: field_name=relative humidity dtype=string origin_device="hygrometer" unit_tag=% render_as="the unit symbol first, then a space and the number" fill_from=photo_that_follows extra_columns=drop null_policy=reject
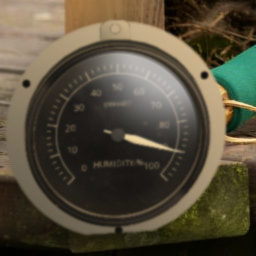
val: % 90
